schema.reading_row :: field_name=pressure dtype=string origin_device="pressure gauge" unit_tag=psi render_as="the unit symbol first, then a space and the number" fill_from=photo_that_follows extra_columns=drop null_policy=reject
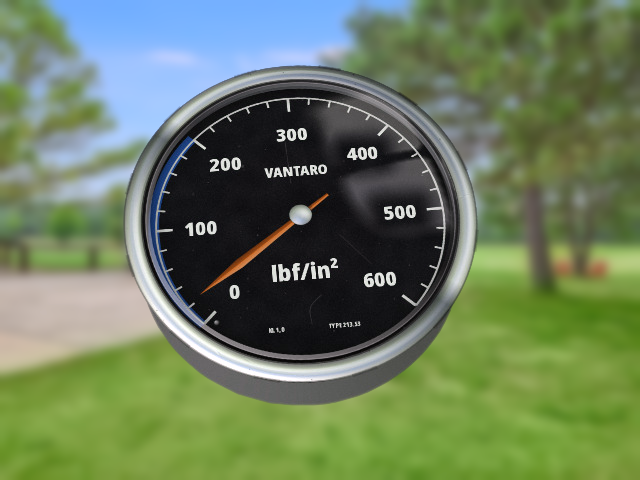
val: psi 20
